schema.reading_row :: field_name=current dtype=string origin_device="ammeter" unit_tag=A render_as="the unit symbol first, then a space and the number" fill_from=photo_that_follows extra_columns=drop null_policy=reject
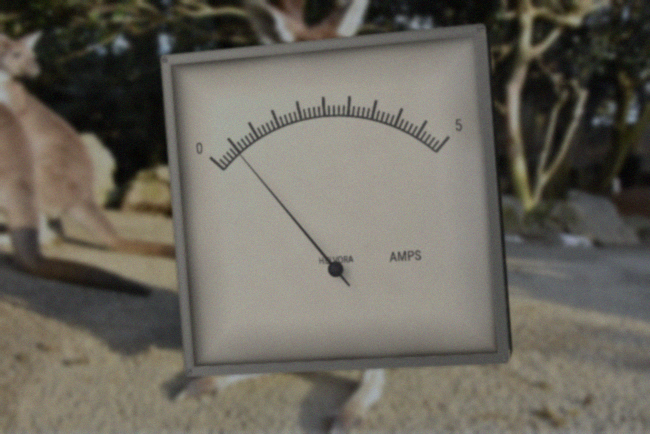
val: A 0.5
